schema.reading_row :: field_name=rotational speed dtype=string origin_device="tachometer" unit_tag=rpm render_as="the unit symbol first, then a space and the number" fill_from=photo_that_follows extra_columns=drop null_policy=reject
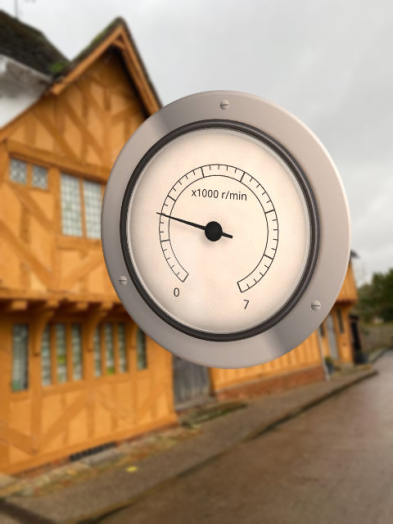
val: rpm 1600
